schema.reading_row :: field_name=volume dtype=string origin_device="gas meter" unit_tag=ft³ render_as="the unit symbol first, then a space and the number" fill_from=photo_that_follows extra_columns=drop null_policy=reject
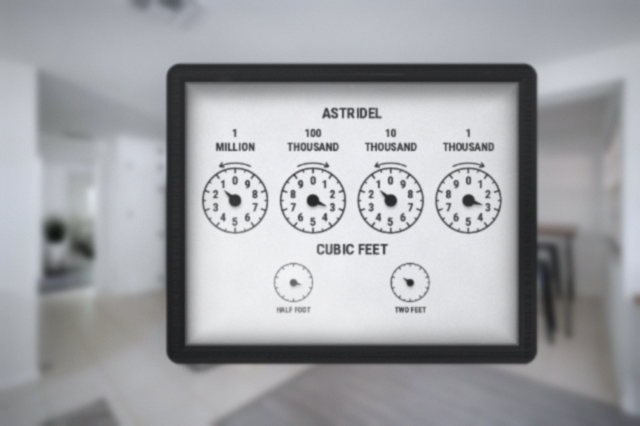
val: ft³ 131300
